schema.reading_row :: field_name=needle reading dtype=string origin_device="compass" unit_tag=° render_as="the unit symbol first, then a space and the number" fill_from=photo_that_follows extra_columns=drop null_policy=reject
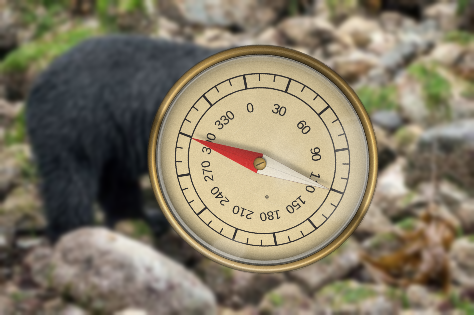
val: ° 300
